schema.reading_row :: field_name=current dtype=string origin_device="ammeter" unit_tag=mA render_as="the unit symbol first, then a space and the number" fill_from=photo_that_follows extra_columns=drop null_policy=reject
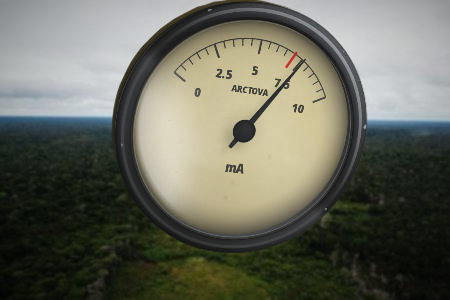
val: mA 7.5
